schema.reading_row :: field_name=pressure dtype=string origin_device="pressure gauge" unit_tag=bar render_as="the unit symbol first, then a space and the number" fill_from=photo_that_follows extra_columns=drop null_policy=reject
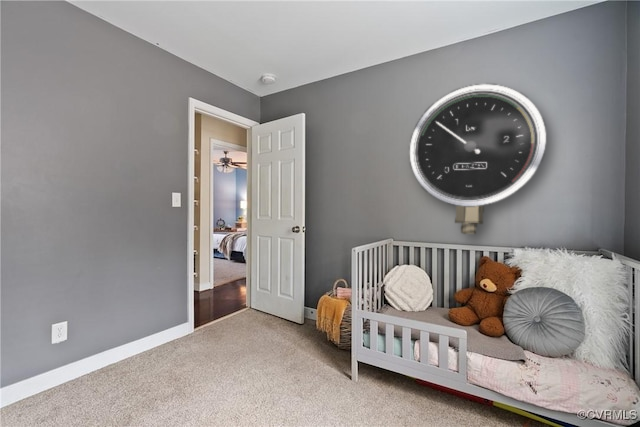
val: bar 0.8
